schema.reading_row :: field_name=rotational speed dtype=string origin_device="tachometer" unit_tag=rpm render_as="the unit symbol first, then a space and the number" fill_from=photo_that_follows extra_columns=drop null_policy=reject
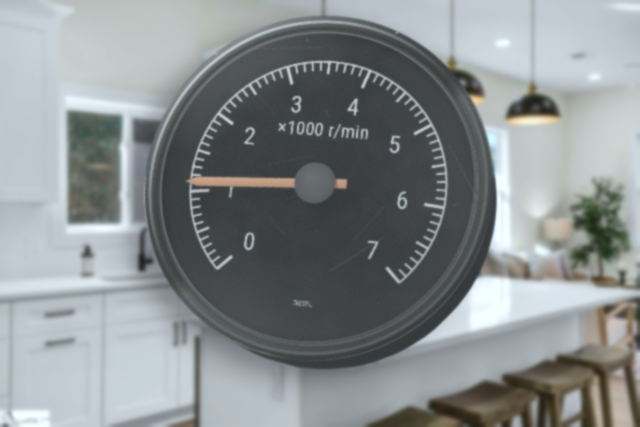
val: rpm 1100
